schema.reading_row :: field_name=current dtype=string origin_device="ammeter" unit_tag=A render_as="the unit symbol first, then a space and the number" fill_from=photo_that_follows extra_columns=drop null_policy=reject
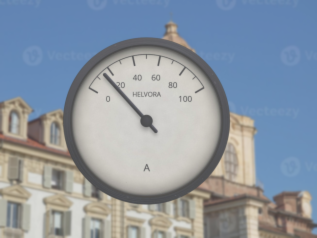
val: A 15
